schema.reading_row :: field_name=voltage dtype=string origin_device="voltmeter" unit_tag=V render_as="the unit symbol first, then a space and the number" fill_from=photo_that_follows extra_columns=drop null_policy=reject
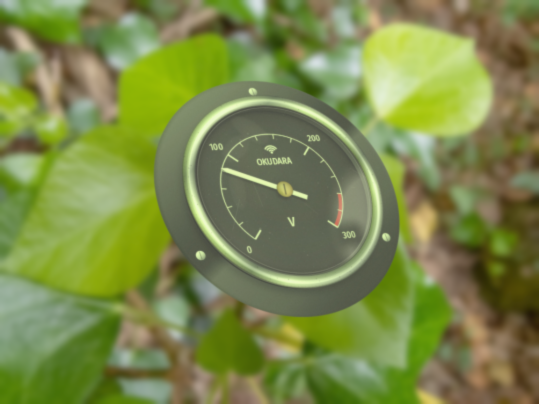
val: V 80
